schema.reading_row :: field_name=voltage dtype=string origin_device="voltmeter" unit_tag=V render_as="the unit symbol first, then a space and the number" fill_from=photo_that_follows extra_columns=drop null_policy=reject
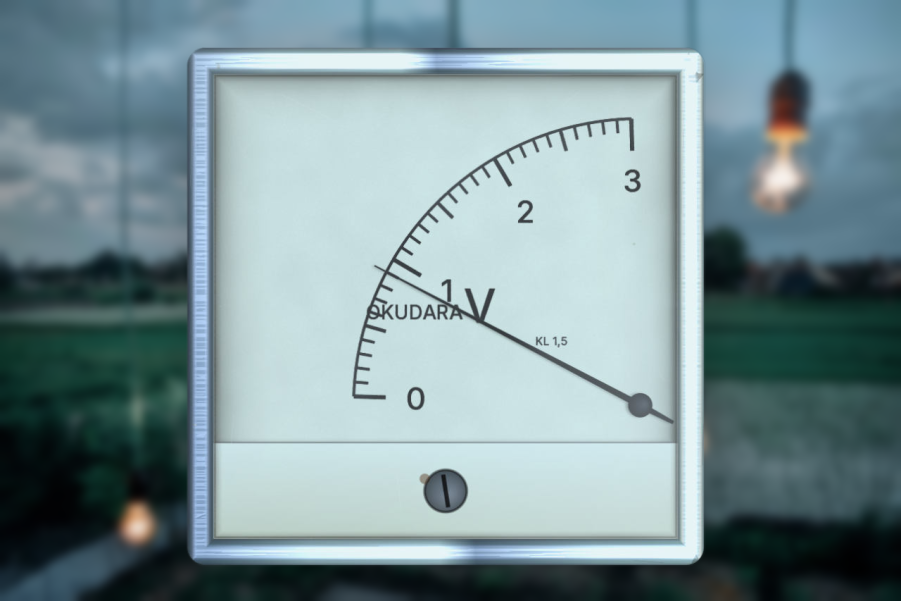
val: V 0.9
